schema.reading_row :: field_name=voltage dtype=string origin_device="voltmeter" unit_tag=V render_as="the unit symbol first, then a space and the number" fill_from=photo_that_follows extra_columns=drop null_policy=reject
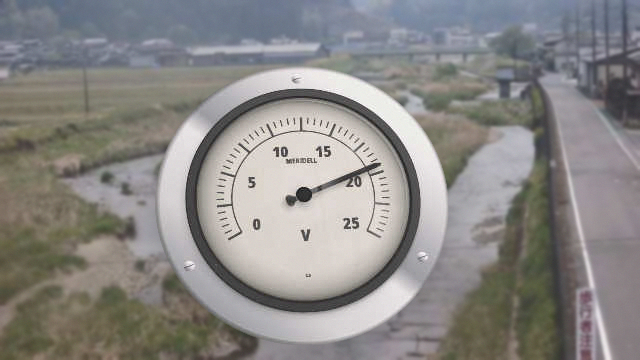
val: V 19.5
